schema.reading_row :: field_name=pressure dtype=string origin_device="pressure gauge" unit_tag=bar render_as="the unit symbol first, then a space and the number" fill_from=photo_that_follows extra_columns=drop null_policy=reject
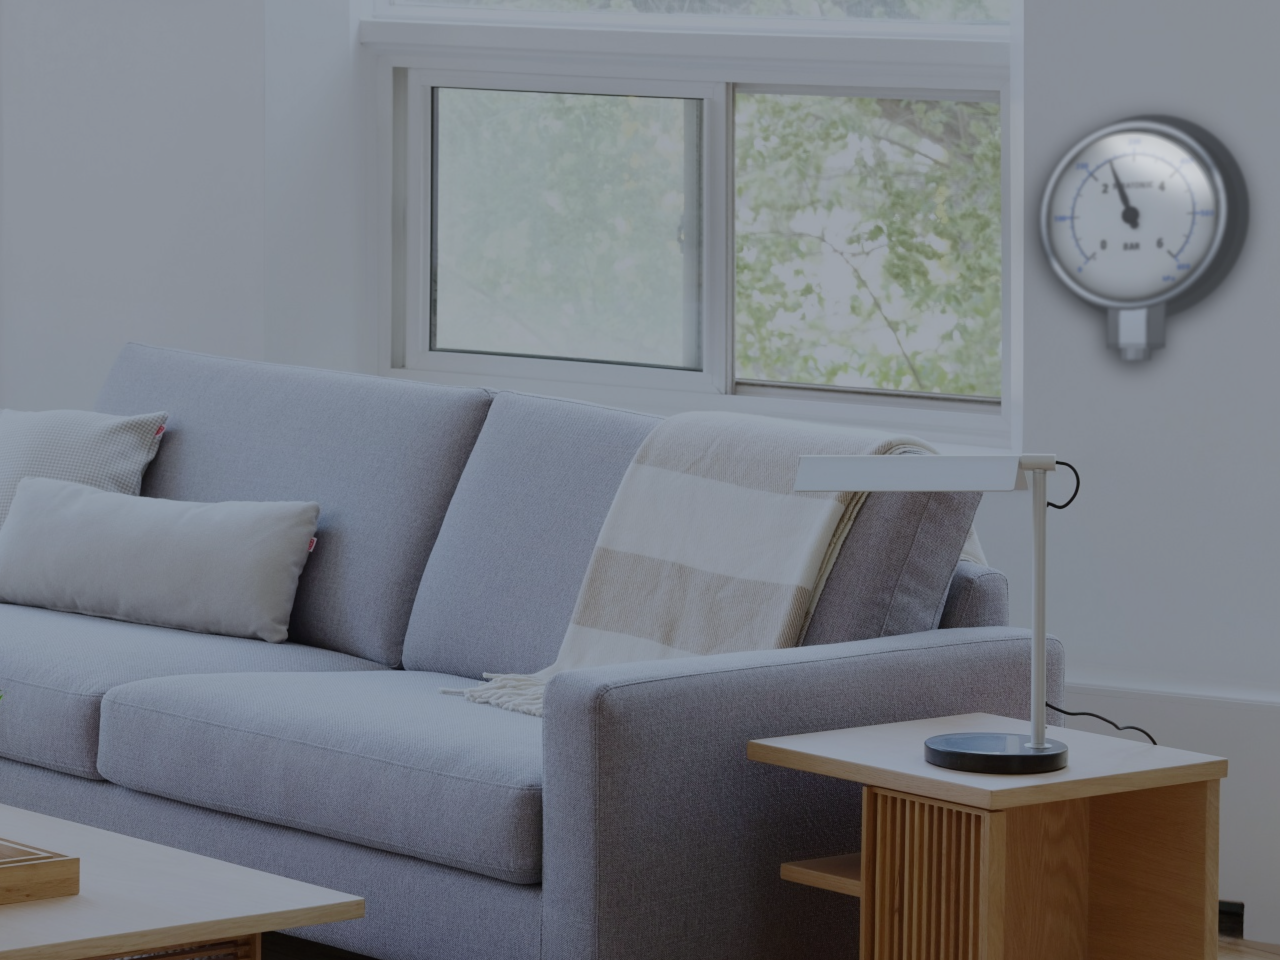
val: bar 2.5
